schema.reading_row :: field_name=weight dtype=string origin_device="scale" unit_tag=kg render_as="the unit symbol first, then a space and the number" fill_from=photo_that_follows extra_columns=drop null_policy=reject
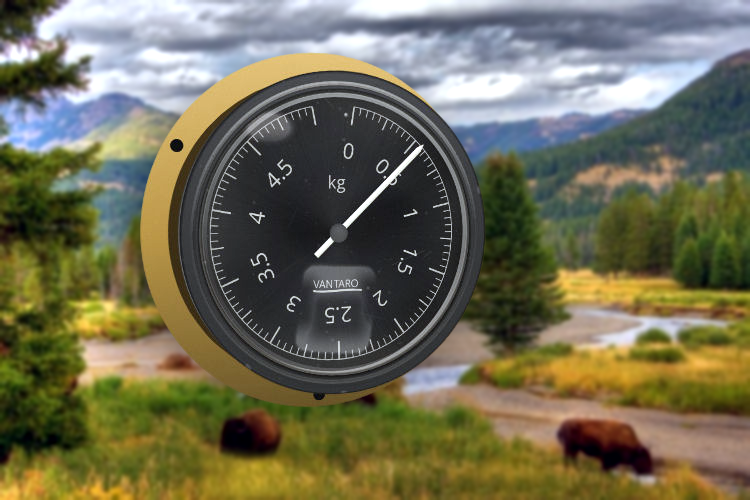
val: kg 0.55
